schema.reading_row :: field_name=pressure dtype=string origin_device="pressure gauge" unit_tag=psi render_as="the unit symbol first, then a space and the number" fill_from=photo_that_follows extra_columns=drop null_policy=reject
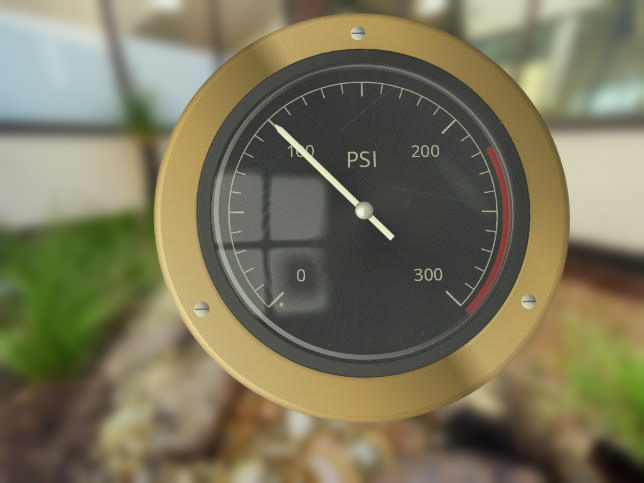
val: psi 100
